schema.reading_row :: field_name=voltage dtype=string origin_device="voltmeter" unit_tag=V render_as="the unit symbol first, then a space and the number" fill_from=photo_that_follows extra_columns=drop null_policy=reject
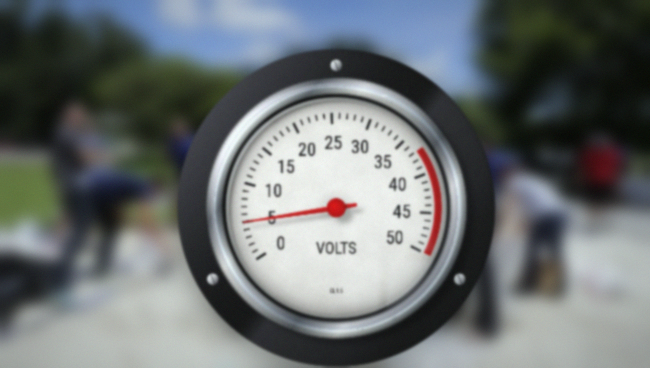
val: V 5
